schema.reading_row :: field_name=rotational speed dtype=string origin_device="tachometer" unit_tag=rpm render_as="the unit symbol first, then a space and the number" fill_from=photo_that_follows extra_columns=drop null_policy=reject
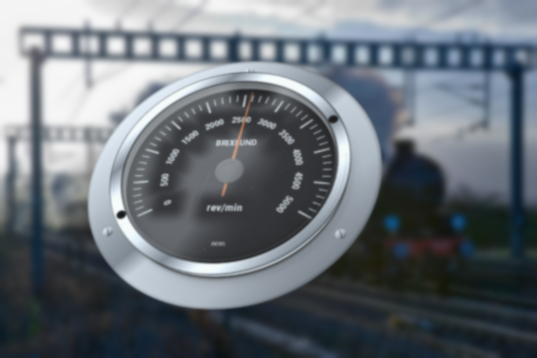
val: rpm 2600
